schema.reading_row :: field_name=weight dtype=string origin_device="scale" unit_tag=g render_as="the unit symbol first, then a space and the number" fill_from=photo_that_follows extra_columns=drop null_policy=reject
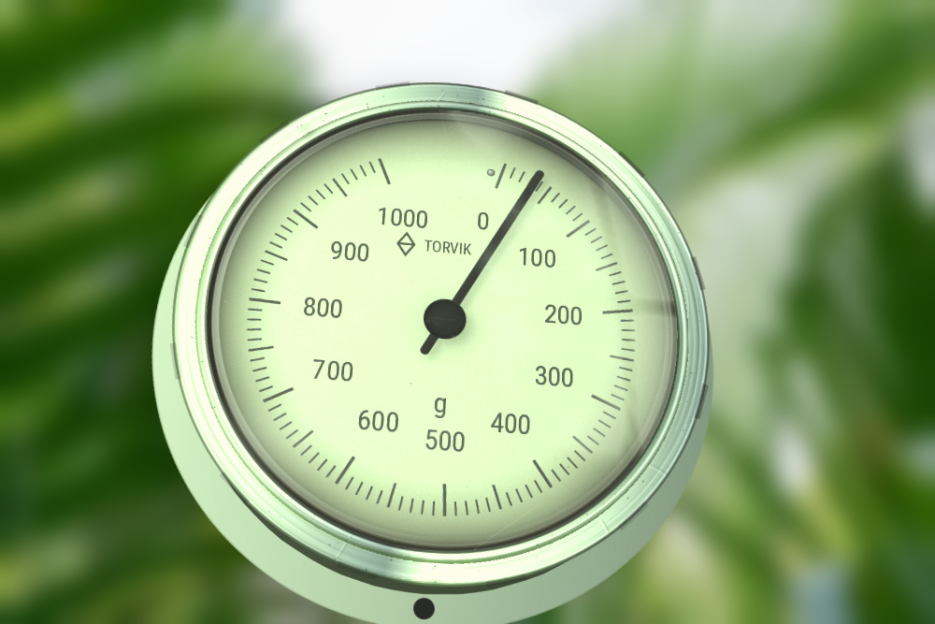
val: g 35
